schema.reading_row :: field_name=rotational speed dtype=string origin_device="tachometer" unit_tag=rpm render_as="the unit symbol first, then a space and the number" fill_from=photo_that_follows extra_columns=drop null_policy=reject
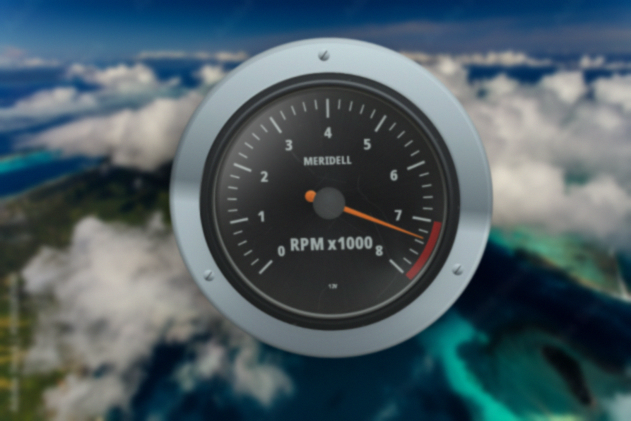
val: rpm 7300
